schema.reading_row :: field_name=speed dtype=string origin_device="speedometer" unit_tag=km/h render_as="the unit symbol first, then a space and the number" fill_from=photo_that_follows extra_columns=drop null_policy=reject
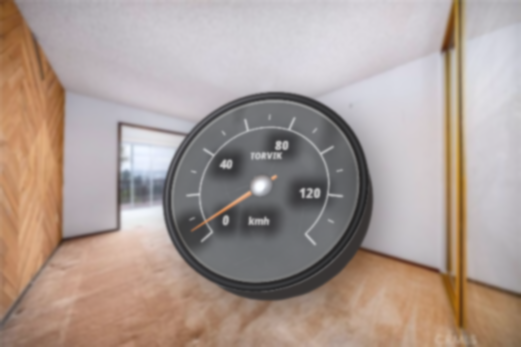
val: km/h 5
